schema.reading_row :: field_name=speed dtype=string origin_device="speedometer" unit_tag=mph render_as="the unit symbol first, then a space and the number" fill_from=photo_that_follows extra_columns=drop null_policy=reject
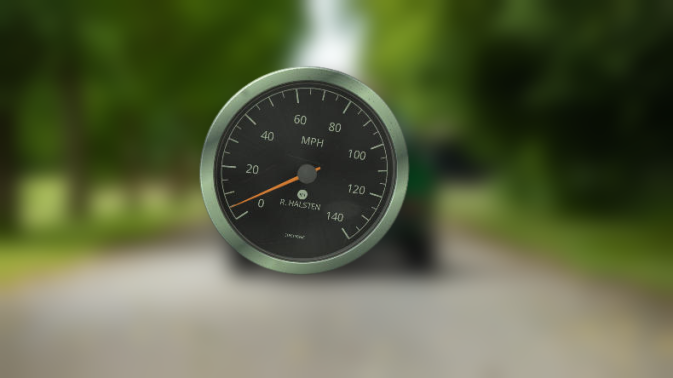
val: mph 5
